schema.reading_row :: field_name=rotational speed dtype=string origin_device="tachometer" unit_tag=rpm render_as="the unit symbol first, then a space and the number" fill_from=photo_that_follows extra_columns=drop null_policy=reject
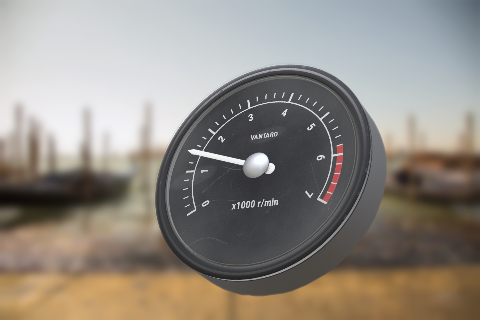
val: rpm 1400
